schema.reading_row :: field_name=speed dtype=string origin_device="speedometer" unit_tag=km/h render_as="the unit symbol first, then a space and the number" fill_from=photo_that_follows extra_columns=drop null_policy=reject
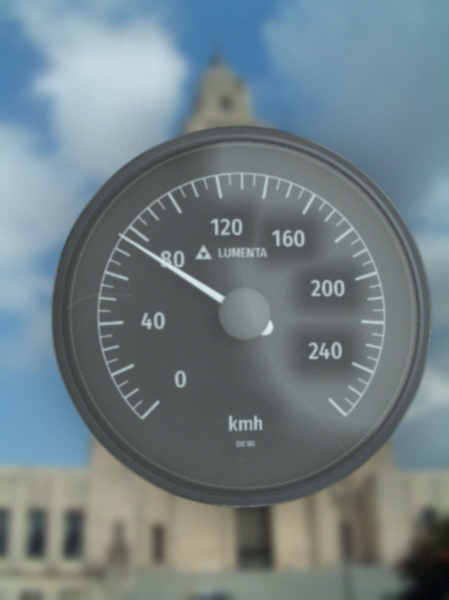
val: km/h 75
